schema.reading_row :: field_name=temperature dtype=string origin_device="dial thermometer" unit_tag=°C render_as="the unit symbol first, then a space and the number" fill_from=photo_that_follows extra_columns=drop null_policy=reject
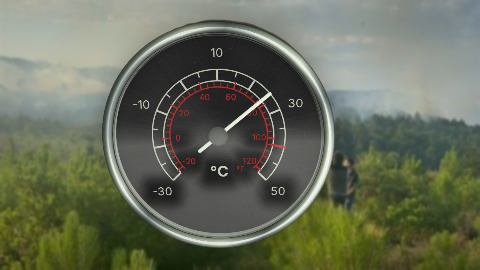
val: °C 25
